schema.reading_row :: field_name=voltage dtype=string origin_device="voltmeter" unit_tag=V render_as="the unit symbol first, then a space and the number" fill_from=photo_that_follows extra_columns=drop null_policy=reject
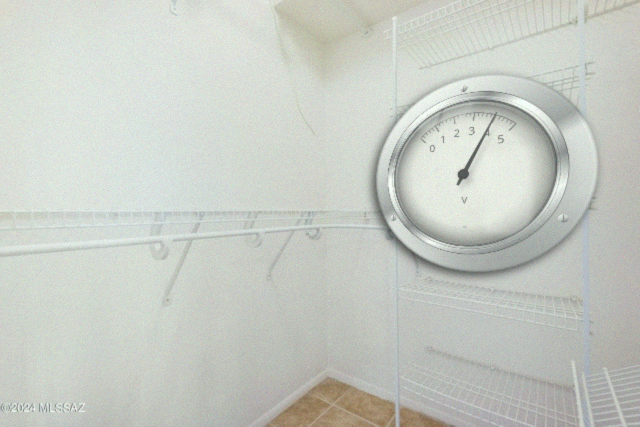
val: V 4
